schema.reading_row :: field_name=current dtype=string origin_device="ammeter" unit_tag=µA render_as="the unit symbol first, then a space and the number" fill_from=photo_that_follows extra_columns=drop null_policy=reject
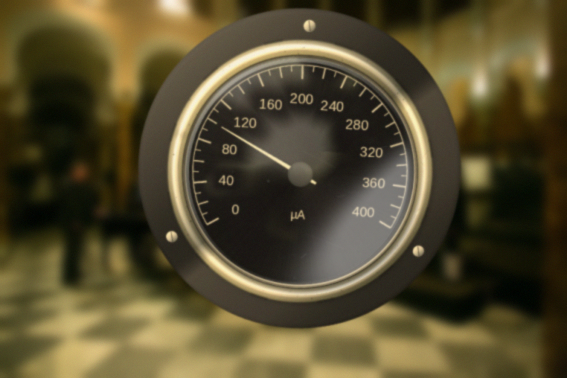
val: µA 100
